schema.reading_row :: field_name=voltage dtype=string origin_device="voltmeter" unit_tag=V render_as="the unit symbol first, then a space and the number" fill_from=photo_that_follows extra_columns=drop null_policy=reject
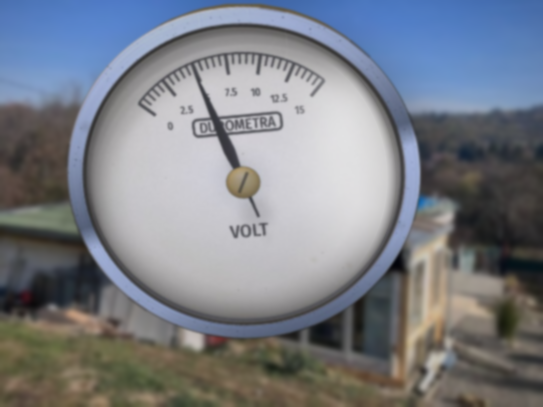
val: V 5
